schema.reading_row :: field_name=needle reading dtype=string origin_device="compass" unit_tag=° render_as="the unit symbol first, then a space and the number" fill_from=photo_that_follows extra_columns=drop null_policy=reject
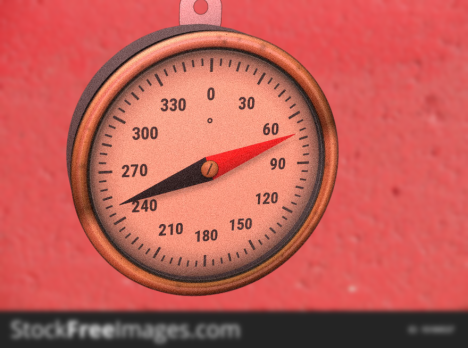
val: ° 70
